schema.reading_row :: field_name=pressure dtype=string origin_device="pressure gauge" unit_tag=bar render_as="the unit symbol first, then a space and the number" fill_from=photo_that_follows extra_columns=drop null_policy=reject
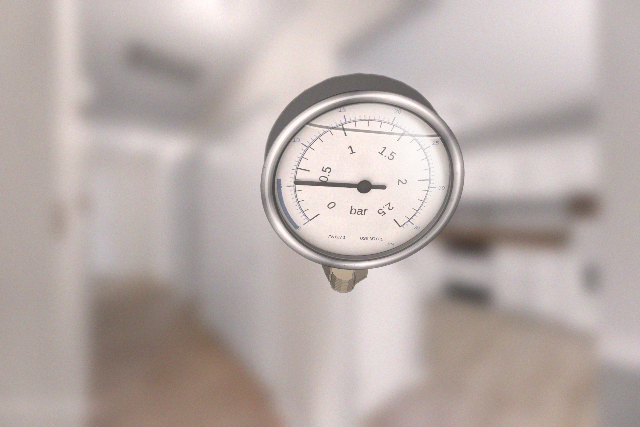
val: bar 0.4
